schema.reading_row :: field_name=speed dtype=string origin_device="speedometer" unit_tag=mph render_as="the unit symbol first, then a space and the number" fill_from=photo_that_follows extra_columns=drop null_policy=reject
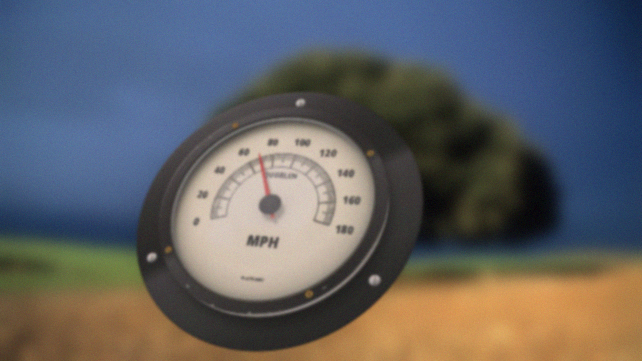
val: mph 70
